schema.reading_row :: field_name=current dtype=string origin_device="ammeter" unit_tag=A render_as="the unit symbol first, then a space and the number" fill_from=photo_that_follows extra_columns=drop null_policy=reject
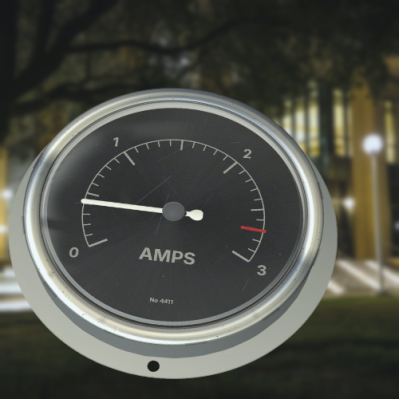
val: A 0.4
